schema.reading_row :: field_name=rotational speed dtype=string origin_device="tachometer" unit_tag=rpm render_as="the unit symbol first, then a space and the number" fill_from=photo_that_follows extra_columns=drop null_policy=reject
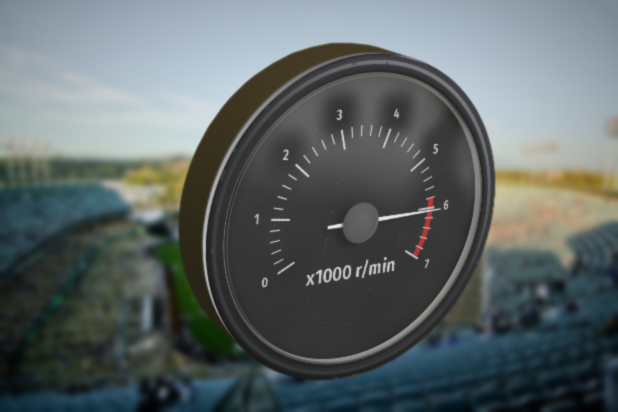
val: rpm 6000
